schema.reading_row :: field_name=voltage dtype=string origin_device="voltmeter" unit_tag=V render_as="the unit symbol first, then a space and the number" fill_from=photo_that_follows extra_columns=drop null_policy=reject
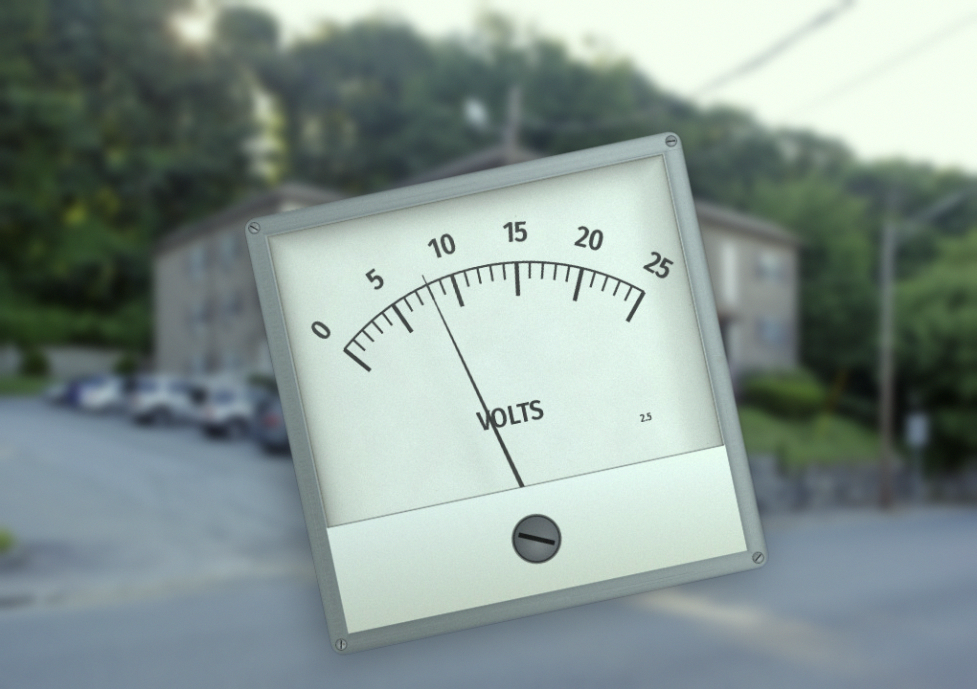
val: V 8
